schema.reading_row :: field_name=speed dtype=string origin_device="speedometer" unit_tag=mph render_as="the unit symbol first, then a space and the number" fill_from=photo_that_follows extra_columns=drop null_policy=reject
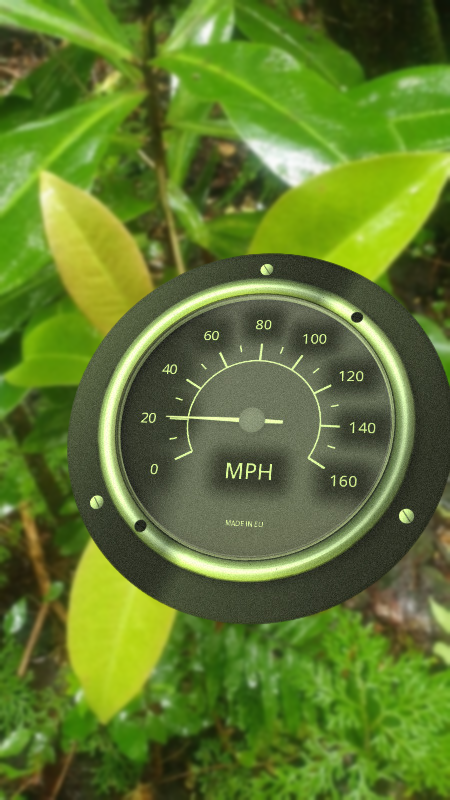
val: mph 20
